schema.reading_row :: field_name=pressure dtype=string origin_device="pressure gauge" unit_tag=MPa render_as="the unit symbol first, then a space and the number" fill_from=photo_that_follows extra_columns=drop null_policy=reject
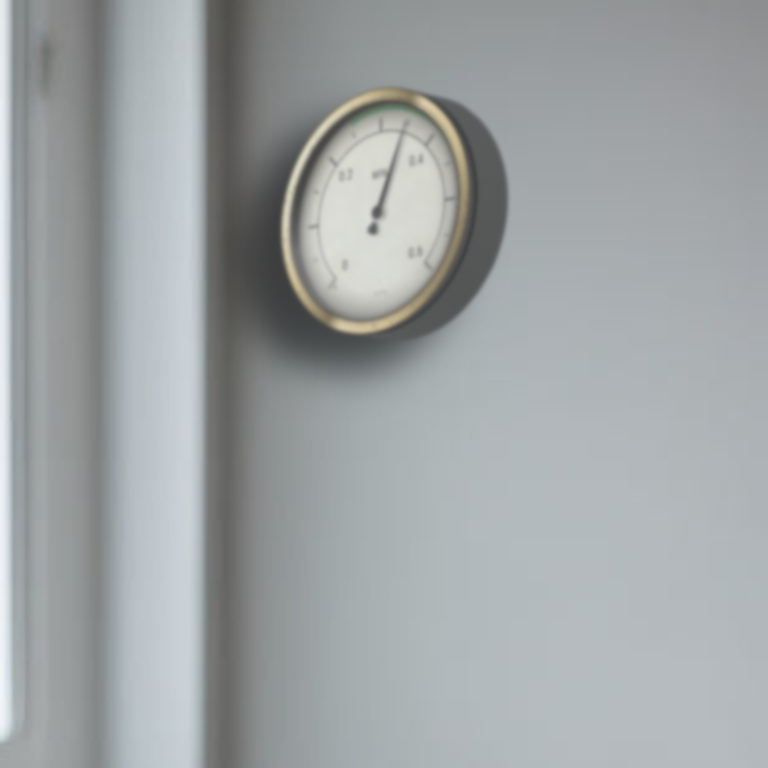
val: MPa 0.35
